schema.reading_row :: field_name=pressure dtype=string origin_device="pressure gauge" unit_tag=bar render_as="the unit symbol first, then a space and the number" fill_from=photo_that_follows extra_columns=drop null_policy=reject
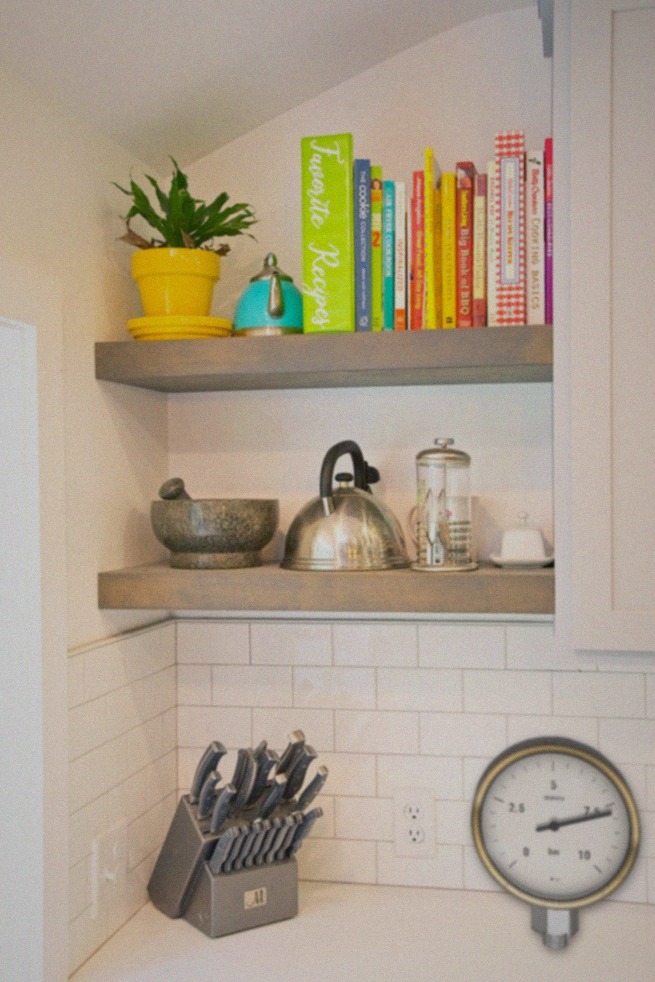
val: bar 7.75
